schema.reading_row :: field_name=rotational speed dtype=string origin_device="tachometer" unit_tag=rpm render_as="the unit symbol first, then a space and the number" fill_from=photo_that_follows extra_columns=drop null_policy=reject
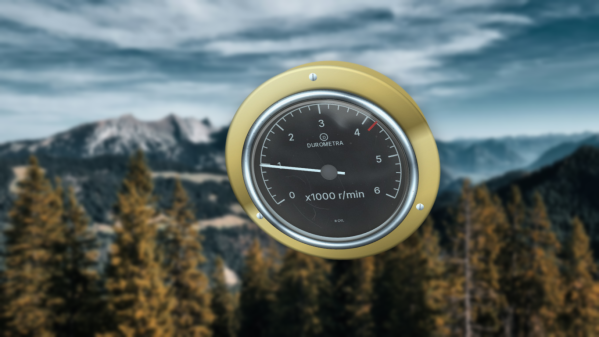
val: rpm 1000
